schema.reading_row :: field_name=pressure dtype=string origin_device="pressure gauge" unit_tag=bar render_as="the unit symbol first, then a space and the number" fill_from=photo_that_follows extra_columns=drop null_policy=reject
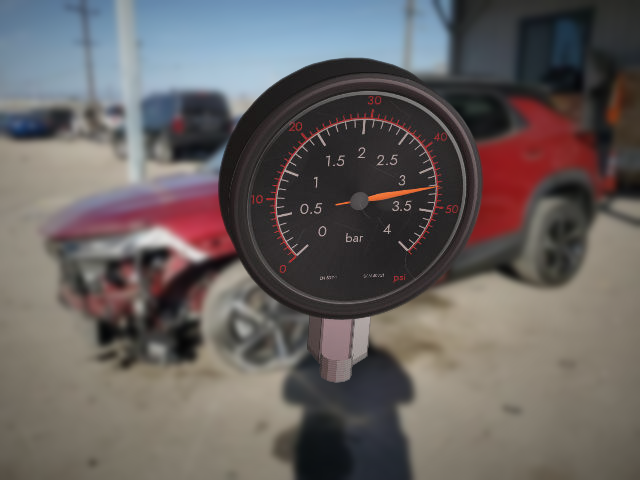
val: bar 3.2
